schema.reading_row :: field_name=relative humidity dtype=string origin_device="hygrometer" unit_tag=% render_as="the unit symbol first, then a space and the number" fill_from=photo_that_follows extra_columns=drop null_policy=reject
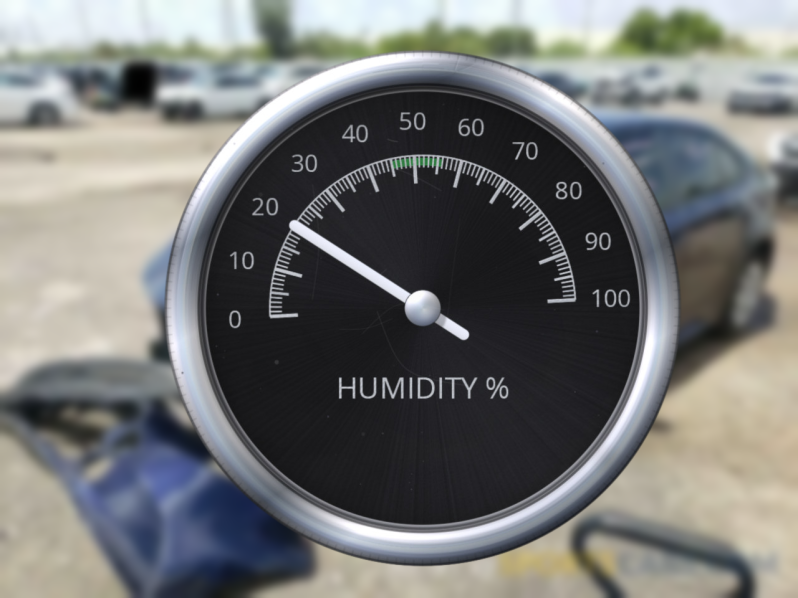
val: % 20
